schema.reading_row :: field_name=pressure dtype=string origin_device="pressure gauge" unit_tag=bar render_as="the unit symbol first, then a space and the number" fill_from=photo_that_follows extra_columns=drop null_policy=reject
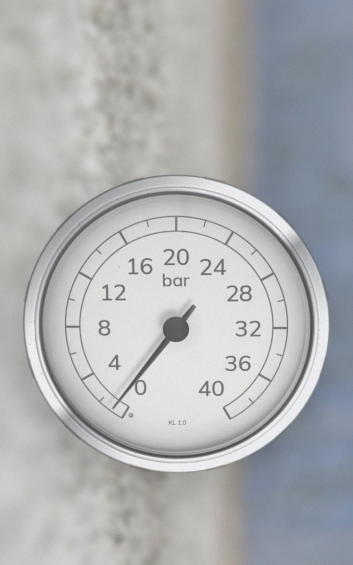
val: bar 1
